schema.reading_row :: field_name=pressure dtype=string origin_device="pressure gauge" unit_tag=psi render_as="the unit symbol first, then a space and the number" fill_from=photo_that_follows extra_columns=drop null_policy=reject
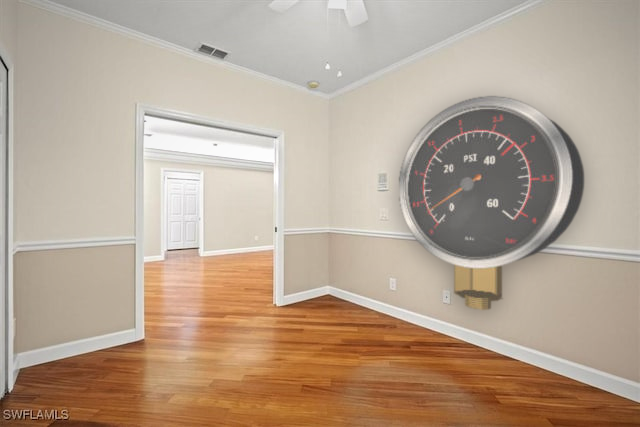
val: psi 4
